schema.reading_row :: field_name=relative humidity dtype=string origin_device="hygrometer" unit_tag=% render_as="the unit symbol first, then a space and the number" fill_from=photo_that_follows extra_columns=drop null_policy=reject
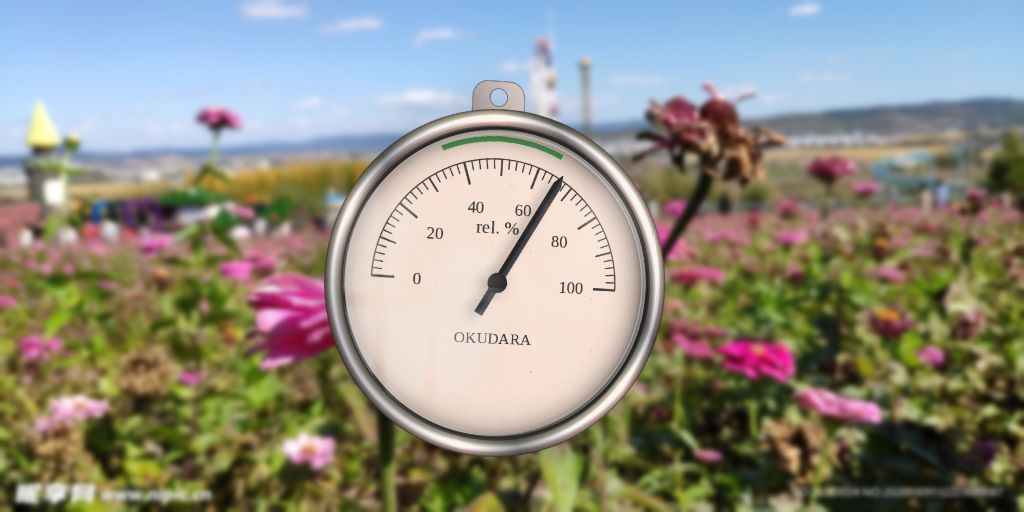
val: % 66
